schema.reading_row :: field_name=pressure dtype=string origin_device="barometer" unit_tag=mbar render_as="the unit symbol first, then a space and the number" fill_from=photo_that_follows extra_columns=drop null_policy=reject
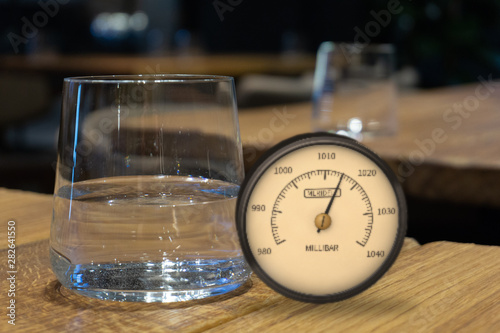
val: mbar 1015
